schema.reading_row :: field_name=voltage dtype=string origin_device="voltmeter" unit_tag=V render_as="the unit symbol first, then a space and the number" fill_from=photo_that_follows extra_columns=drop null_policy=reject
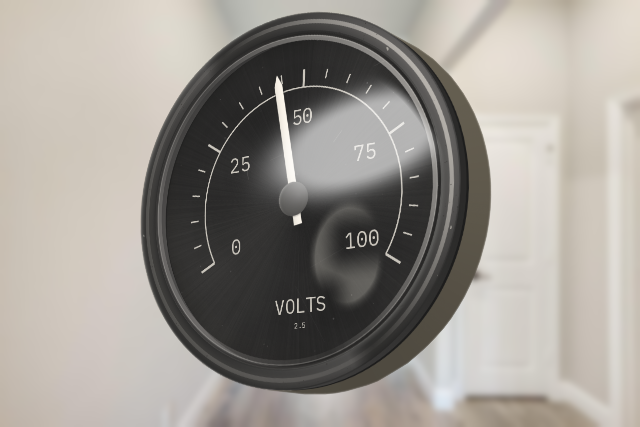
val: V 45
